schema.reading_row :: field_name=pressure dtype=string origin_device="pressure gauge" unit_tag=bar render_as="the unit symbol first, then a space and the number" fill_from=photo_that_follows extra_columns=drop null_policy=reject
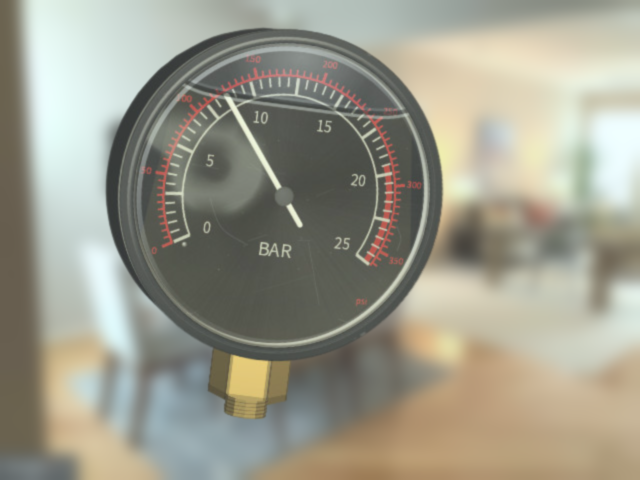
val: bar 8.5
